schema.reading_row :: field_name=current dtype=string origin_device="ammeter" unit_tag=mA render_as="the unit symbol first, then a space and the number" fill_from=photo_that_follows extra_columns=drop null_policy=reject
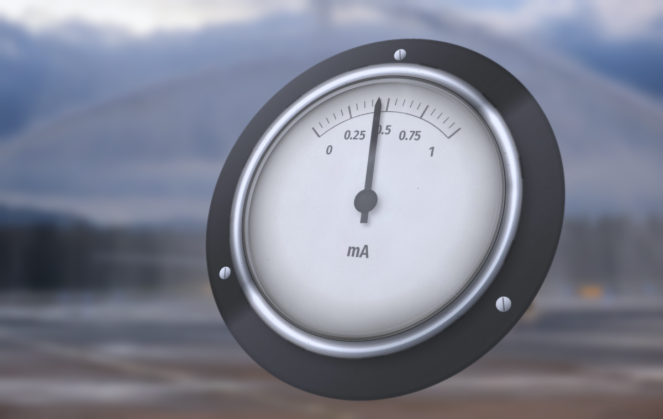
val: mA 0.45
